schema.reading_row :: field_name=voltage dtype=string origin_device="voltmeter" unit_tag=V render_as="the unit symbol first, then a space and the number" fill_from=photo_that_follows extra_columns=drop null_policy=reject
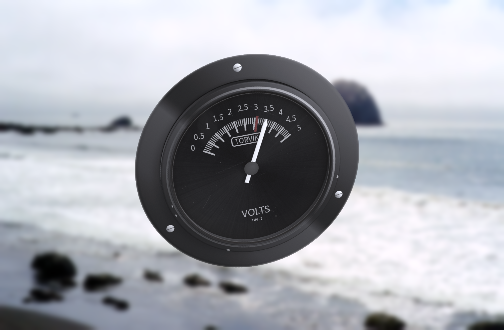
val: V 3.5
